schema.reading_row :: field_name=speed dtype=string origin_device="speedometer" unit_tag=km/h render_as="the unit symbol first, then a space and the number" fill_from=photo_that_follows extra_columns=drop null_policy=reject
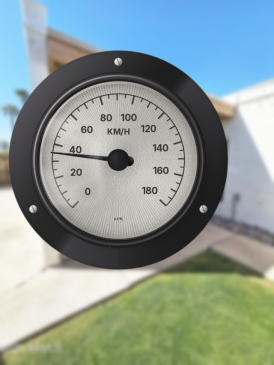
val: km/h 35
